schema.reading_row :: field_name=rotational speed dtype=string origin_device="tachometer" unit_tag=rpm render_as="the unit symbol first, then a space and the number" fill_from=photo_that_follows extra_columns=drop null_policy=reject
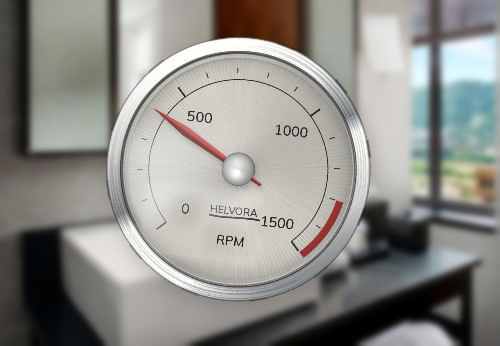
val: rpm 400
